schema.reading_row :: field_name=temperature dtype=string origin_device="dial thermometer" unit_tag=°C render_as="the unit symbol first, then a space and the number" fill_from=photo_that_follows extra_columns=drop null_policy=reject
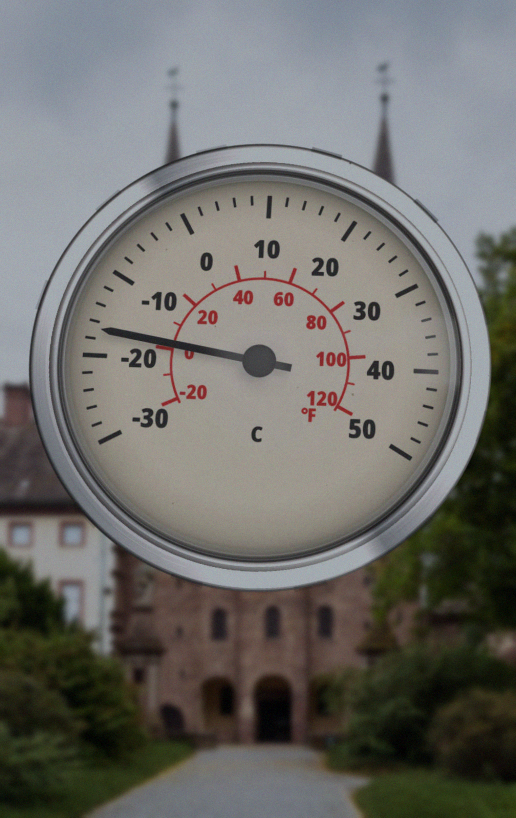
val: °C -17
